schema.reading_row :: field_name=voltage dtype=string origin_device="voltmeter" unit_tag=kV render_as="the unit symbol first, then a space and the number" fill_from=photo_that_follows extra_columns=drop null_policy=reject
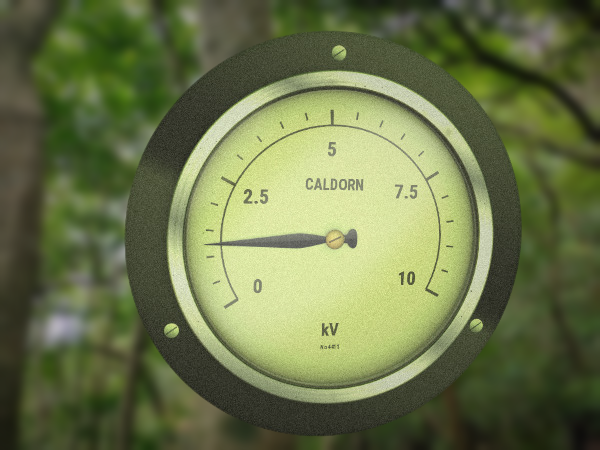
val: kV 1.25
